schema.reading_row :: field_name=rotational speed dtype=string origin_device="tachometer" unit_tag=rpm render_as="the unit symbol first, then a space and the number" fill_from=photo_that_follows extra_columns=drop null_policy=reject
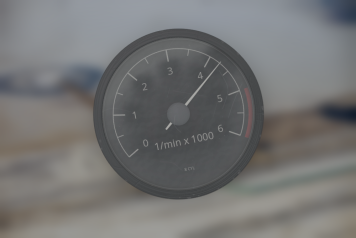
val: rpm 4250
